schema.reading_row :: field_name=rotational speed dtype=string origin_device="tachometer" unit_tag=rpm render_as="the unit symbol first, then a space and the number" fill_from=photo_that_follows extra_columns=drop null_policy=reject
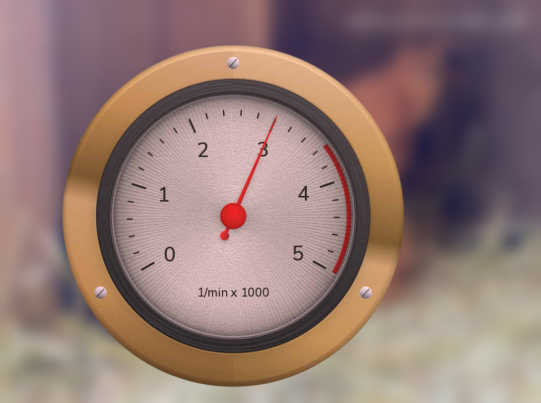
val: rpm 3000
